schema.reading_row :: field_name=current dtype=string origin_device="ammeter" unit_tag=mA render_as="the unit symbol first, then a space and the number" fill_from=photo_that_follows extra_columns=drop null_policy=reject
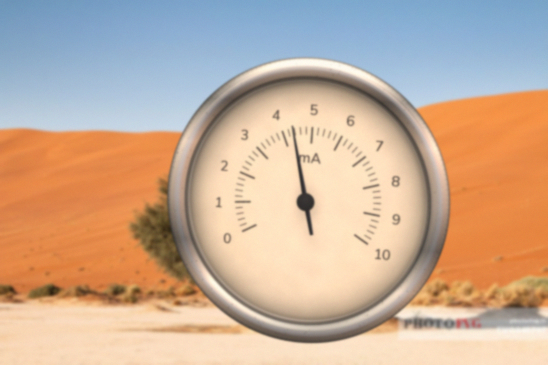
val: mA 4.4
